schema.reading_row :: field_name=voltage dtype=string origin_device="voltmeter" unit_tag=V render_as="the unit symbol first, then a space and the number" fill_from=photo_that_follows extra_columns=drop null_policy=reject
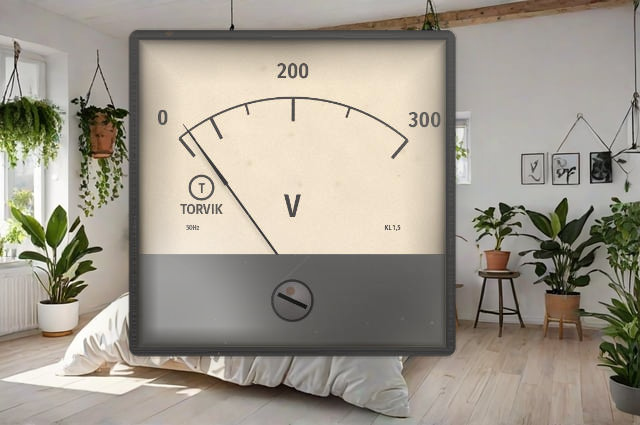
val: V 50
